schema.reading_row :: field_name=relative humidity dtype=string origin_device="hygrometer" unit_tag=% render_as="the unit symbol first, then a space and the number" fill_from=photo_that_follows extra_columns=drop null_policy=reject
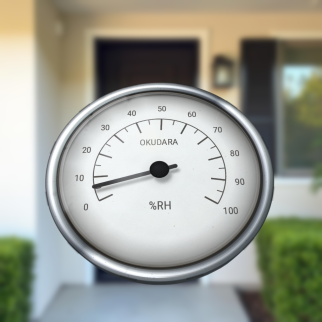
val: % 5
